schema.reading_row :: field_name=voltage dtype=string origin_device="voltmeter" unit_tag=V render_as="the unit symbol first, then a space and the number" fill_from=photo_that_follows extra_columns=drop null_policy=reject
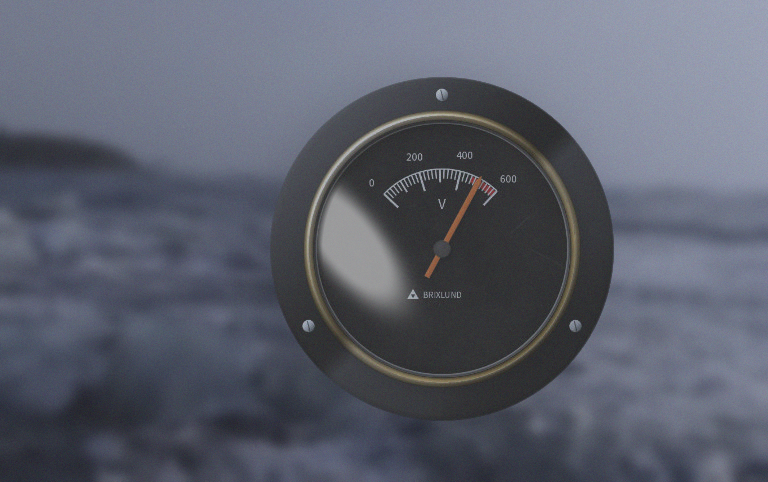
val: V 500
